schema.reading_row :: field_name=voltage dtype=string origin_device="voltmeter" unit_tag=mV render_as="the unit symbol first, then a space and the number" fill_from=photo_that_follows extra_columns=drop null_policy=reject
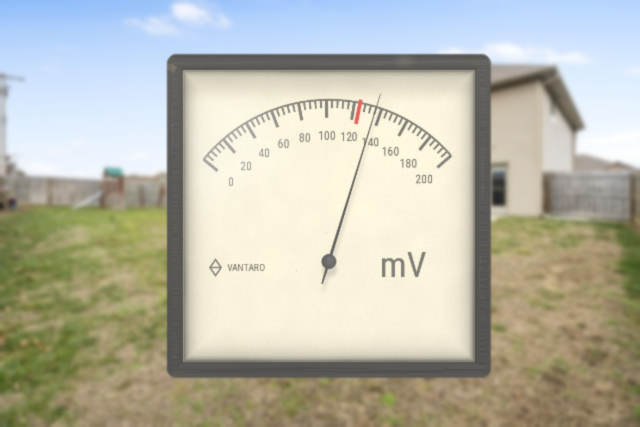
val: mV 136
